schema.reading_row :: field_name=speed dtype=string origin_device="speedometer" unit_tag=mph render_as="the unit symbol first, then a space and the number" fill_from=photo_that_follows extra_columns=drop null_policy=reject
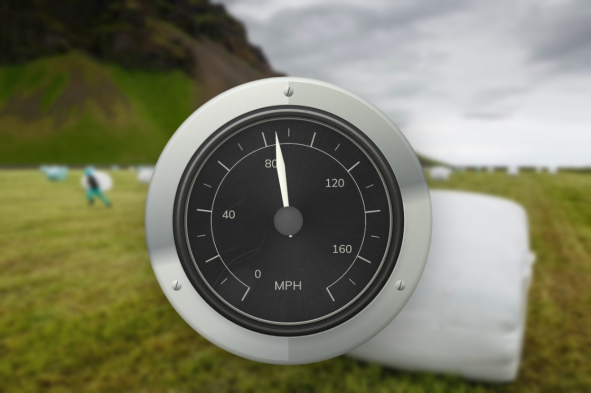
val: mph 85
